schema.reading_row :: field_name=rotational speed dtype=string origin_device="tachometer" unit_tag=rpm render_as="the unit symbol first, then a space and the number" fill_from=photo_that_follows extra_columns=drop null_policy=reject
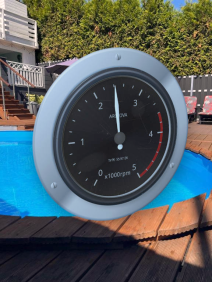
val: rpm 2400
